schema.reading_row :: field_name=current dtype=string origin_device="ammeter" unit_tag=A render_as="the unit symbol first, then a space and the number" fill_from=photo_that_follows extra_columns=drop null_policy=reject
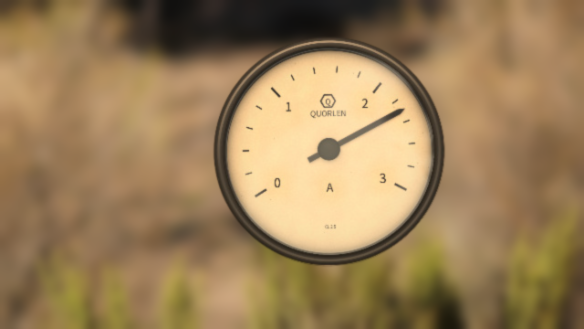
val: A 2.3
